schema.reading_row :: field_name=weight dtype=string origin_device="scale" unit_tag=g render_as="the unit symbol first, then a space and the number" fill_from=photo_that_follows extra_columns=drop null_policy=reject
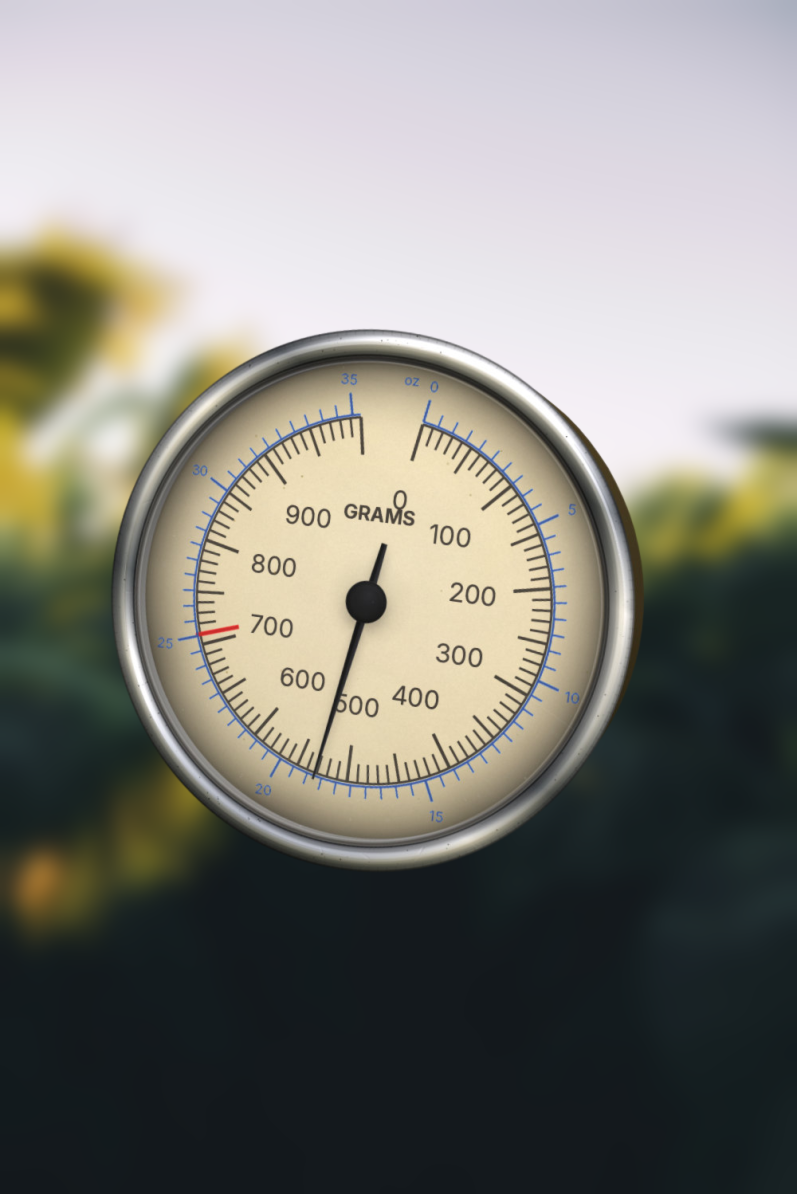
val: g 530
